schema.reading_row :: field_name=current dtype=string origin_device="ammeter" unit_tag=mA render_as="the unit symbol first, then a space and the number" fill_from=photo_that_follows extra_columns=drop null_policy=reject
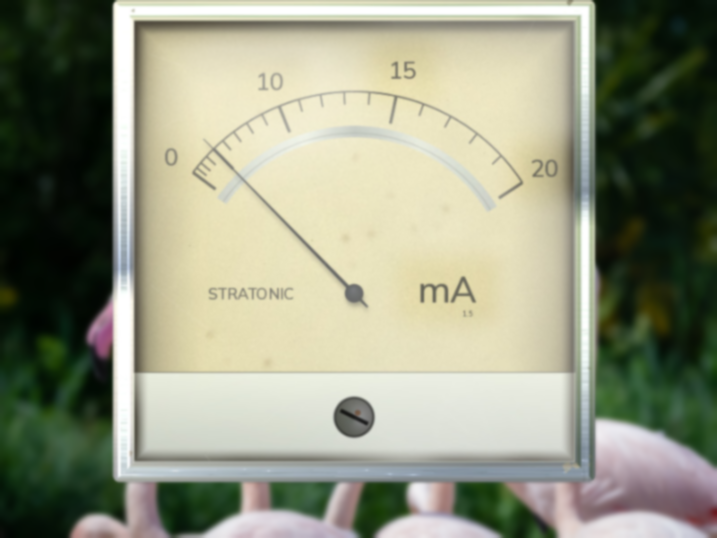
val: mA 5
